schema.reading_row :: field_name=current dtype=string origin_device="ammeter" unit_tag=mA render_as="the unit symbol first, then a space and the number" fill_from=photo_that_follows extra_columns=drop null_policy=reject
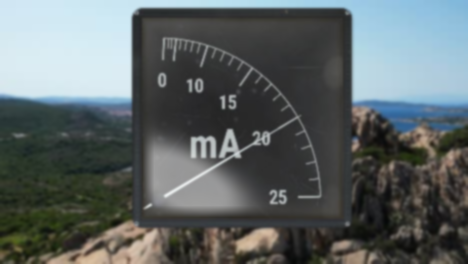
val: mA 20
